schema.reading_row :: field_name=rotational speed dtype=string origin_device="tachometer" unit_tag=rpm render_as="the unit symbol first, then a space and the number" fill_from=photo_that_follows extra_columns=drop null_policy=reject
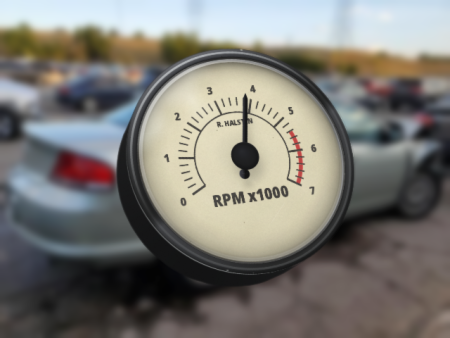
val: rpm 3800
